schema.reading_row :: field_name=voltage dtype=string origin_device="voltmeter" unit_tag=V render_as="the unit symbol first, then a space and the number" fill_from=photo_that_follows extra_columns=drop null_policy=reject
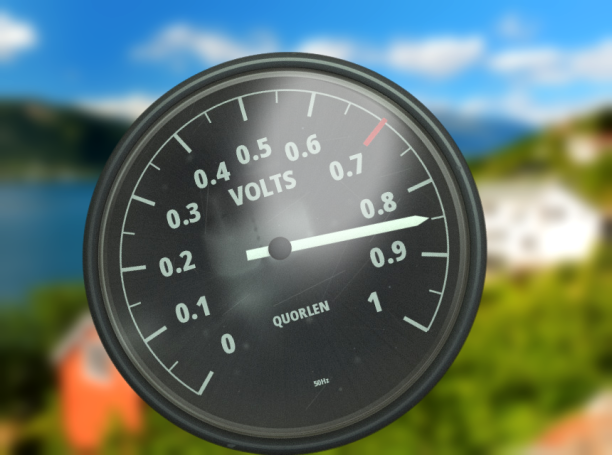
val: V 0.85
